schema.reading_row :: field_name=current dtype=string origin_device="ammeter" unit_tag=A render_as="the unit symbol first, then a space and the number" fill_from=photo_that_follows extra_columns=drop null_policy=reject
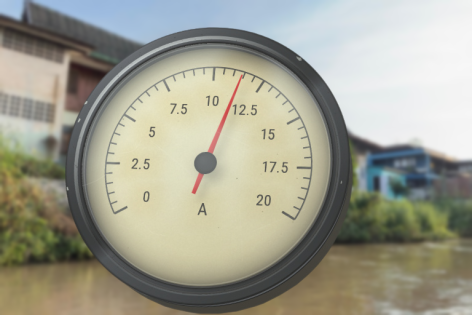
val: A 11.5
